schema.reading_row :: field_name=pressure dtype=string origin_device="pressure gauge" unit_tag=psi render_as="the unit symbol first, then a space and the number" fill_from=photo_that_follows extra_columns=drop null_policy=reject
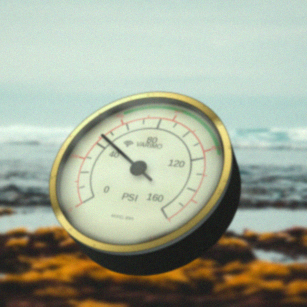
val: psi 45
